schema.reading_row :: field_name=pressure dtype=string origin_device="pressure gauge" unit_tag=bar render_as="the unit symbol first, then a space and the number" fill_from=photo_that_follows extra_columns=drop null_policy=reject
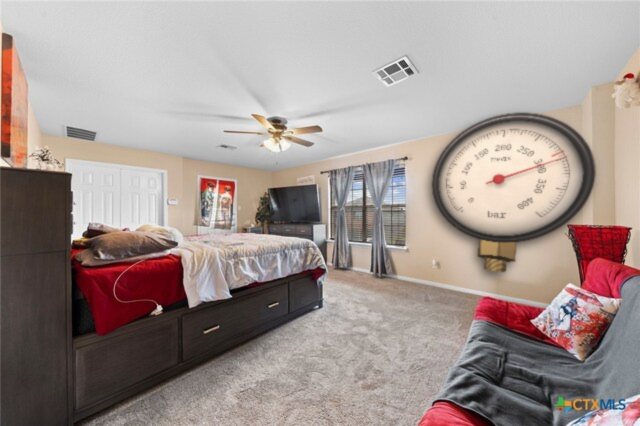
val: bar 300
